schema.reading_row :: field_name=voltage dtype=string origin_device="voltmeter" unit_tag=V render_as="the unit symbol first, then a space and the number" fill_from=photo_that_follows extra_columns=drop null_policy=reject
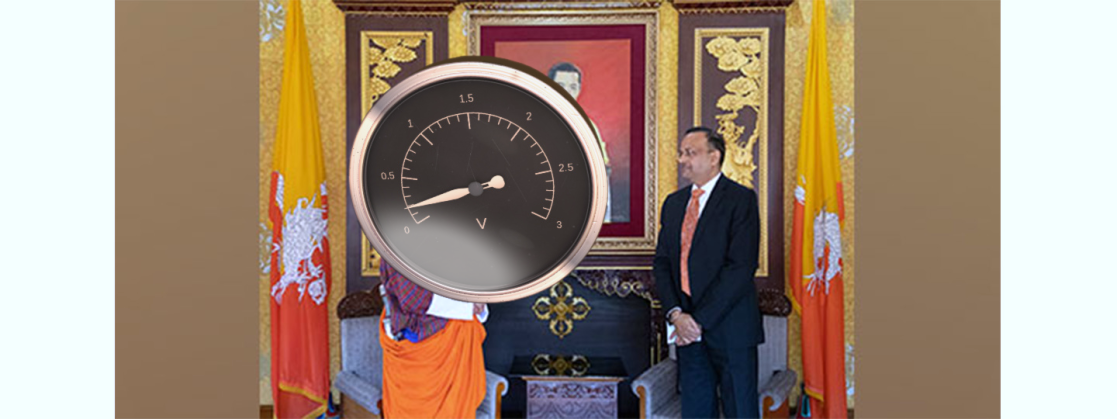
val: V 0.2
